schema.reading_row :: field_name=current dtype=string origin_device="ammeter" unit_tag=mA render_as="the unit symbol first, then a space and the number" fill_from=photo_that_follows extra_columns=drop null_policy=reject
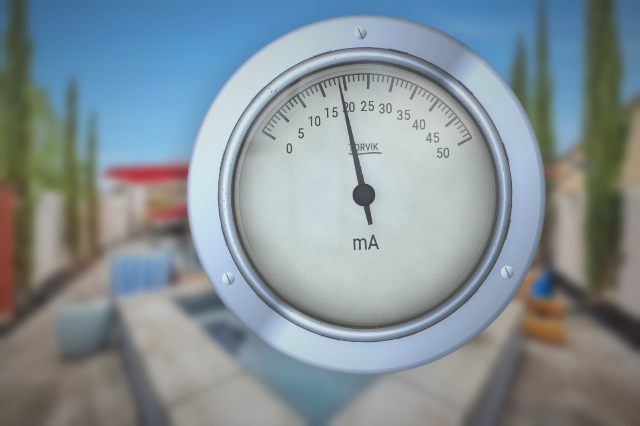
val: mA 19
